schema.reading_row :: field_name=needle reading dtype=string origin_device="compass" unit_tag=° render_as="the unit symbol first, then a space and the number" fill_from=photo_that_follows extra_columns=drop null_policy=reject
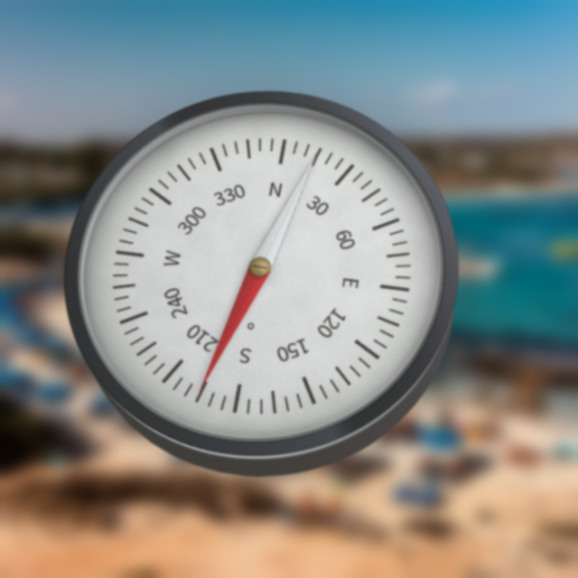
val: ° 195
